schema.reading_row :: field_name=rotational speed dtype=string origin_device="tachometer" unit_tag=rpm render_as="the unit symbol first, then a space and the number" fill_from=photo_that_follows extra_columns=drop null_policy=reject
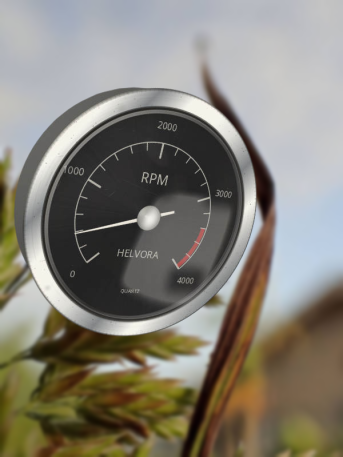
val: rpm 400
